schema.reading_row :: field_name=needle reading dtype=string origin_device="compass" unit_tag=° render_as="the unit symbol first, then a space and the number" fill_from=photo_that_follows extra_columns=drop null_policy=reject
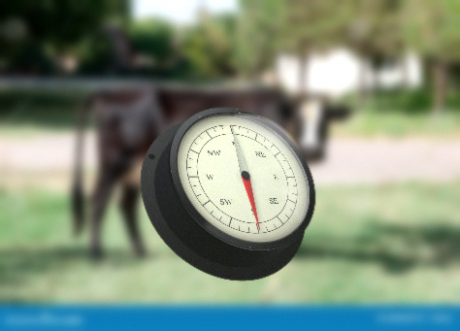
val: ° 180
